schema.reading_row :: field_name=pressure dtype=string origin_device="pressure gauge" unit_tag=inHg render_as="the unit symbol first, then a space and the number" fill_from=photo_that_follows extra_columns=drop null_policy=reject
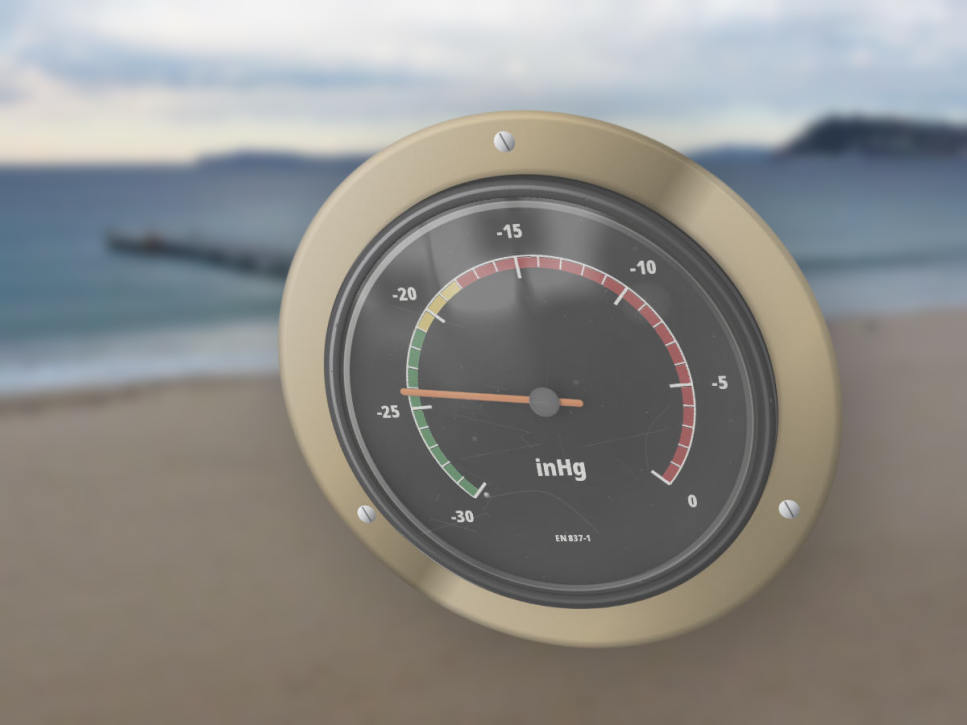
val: inHg -24
